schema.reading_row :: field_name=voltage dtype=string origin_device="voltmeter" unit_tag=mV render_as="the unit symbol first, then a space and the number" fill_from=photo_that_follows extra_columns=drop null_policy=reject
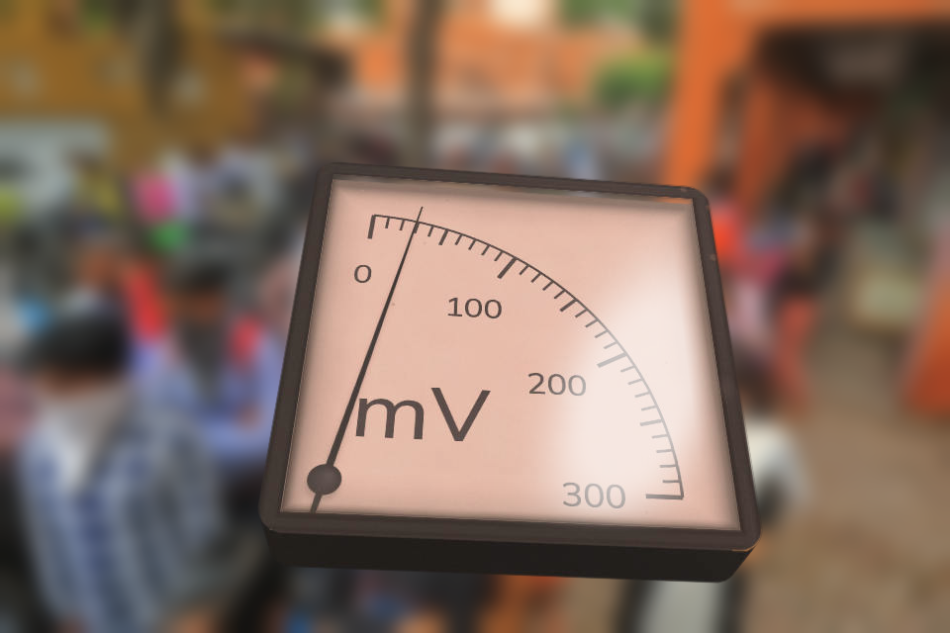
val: mV 30
